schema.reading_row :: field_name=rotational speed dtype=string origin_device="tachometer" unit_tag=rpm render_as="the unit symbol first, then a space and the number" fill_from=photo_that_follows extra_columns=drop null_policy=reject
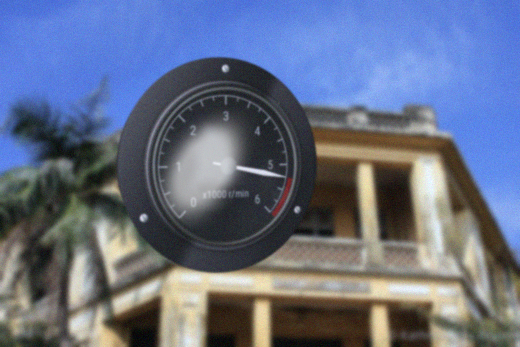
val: rpm 5250
